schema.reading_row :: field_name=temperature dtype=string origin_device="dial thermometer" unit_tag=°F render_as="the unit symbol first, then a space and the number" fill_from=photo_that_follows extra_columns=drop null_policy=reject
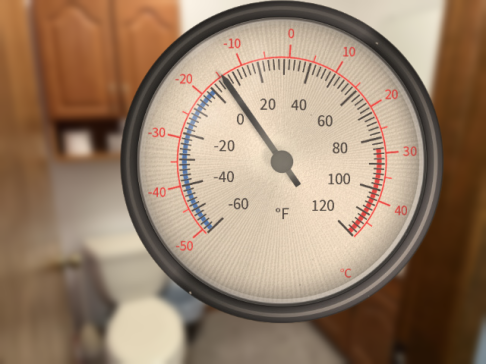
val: °F 6
